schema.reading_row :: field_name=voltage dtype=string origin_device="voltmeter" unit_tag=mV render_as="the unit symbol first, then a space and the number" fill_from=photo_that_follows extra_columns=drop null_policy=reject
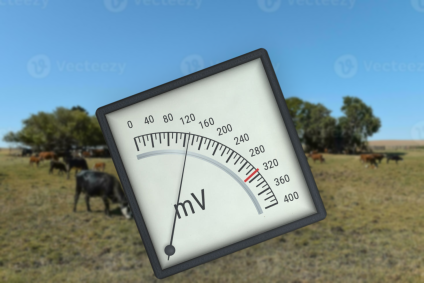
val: mV 130
